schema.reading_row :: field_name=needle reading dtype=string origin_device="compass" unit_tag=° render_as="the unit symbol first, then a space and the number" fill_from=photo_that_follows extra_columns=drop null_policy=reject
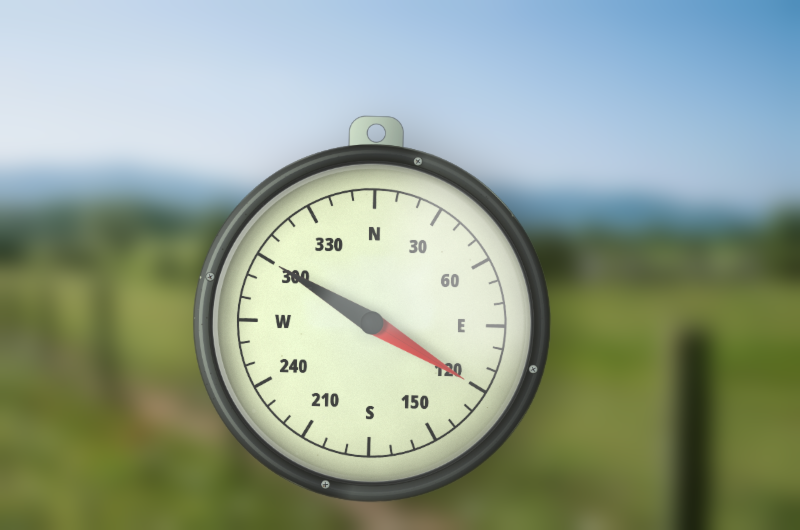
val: ° 120
